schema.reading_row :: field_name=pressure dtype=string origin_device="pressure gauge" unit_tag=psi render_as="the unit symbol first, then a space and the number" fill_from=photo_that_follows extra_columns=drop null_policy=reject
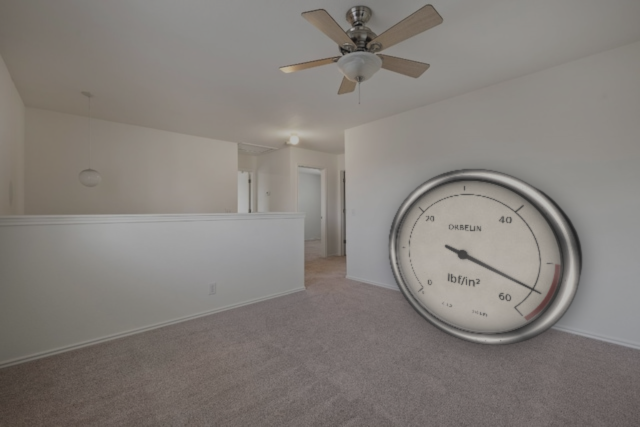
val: psi 55
